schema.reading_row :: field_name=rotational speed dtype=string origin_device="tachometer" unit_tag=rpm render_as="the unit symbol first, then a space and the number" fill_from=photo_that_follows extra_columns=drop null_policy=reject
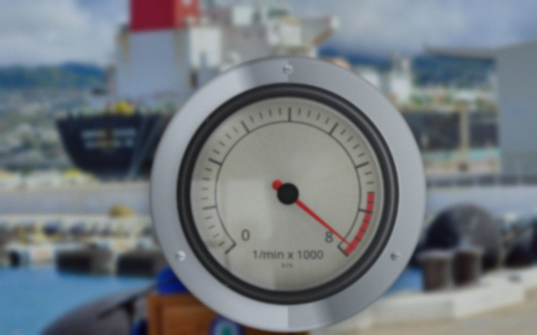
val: rpm 7800
